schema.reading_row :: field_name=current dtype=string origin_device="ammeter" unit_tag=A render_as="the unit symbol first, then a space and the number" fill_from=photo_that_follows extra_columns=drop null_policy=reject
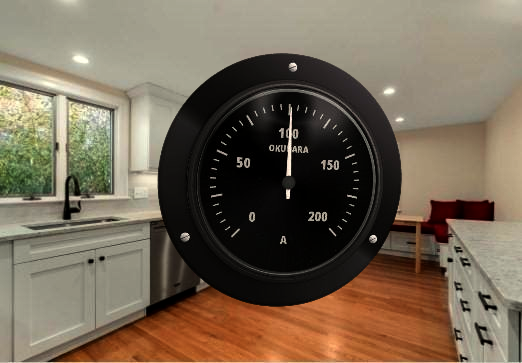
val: A 100
